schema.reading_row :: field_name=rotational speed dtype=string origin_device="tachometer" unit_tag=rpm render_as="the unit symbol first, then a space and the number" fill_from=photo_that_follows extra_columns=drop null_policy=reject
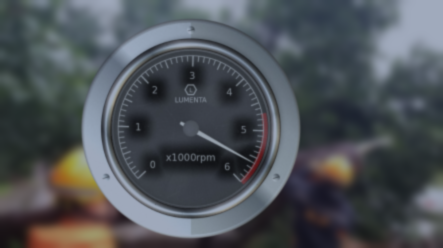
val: rpm 5600
